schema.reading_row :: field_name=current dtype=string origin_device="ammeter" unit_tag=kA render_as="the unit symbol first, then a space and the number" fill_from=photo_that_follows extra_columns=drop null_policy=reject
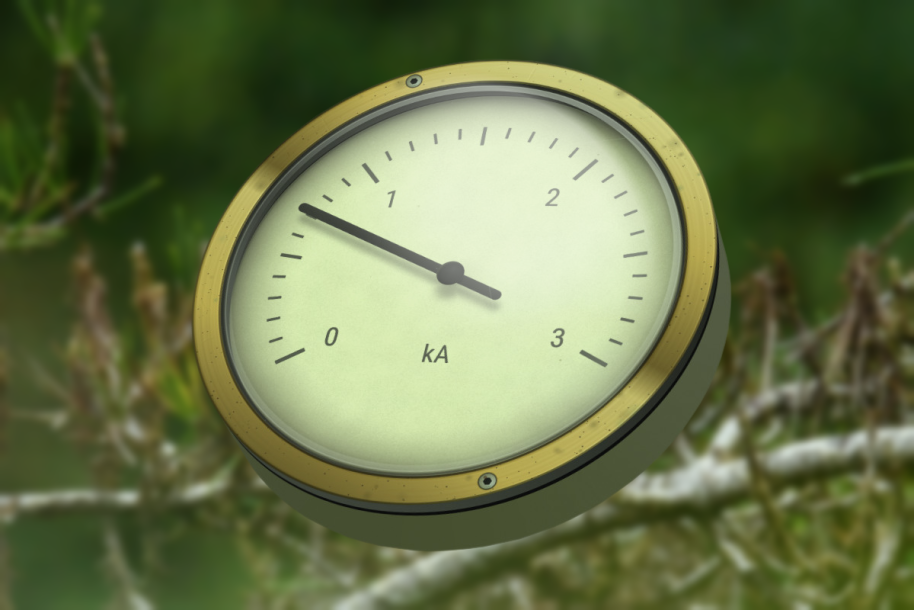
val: kA 0.7
